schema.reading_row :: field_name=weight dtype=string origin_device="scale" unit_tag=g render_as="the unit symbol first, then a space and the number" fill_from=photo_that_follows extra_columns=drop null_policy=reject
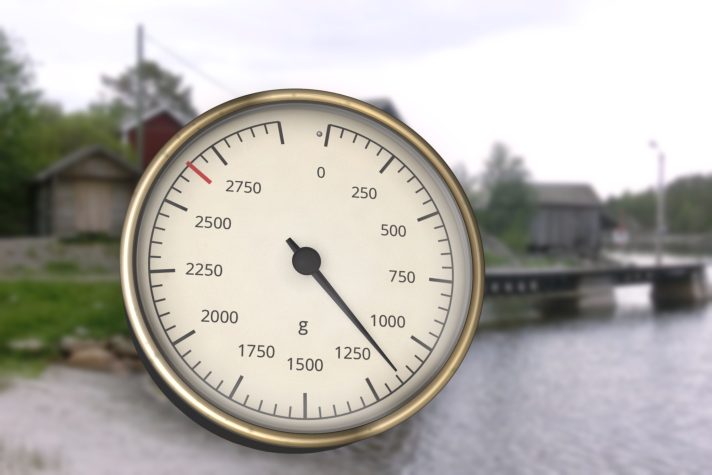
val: g 1150
